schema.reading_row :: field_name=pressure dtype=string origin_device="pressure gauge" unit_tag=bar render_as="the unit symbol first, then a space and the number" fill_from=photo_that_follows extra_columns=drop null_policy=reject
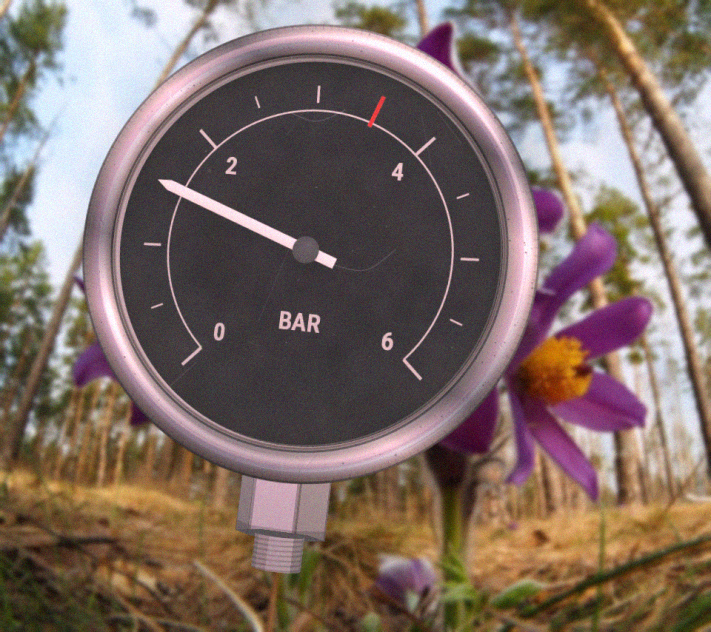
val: bar 1.5
